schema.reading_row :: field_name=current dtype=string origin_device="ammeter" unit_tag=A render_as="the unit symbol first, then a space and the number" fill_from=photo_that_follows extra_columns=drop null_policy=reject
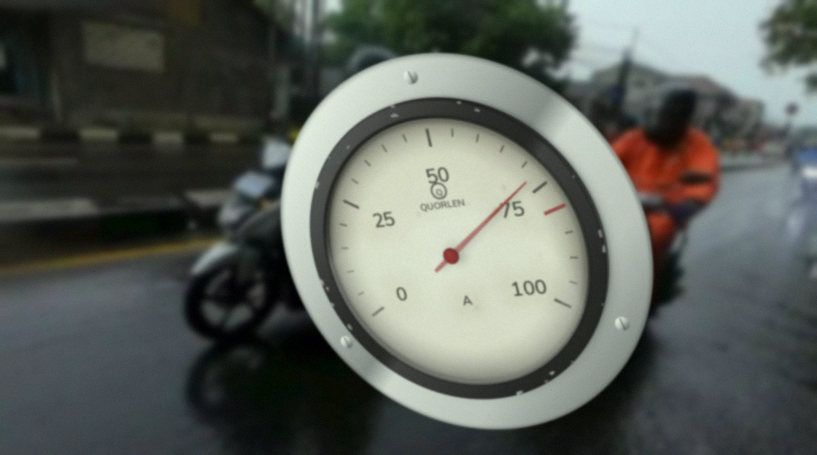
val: A 72.5
